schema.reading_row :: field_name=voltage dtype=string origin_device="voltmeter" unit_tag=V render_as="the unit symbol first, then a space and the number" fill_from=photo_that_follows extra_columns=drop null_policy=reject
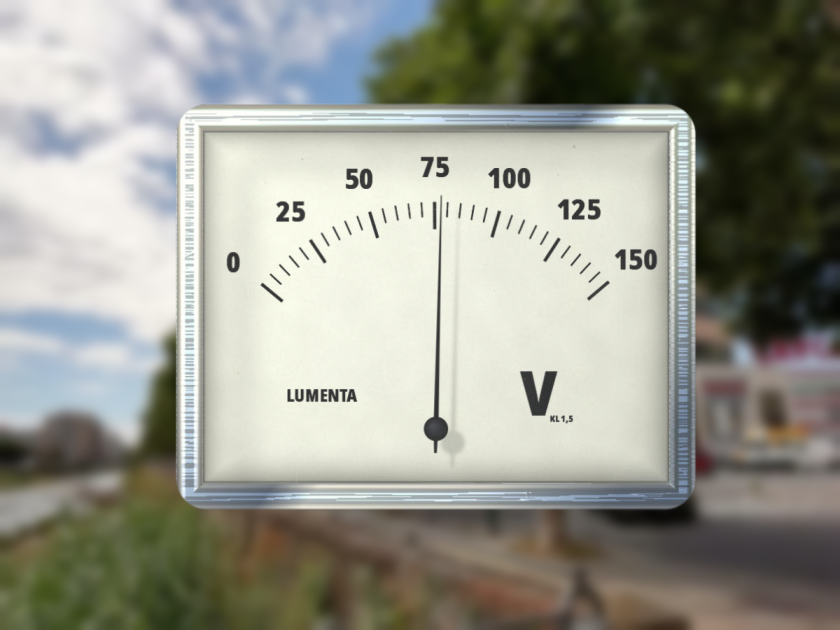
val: V 77.5
